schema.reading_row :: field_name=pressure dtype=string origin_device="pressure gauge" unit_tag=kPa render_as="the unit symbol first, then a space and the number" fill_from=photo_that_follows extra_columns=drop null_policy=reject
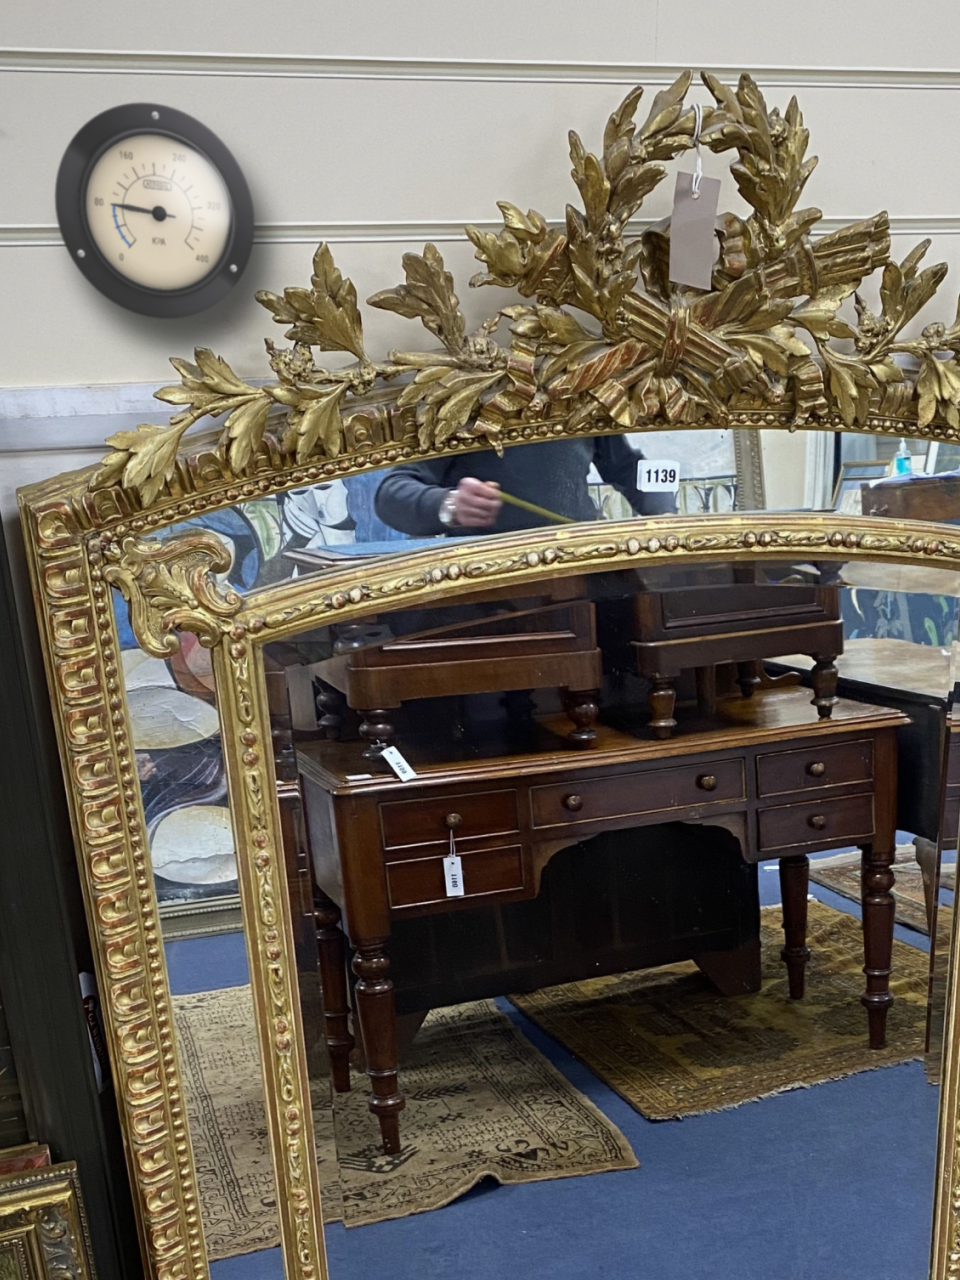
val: kPa 80
